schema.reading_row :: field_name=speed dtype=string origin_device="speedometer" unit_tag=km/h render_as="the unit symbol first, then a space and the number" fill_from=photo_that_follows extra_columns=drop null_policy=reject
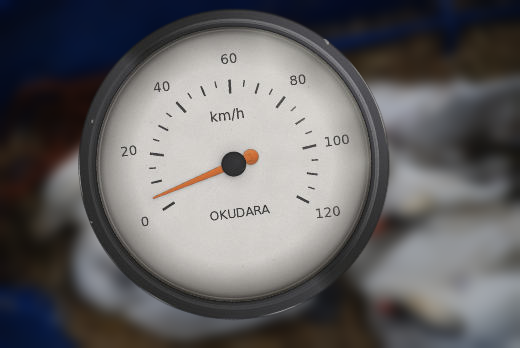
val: km/h 5
